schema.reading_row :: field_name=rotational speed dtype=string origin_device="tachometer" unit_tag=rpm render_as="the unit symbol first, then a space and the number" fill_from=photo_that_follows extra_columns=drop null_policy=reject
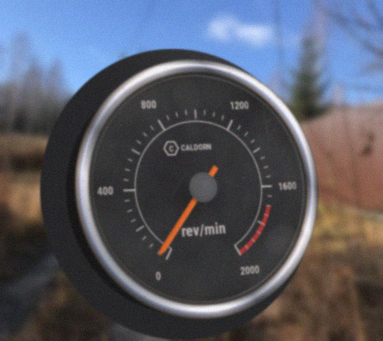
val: rpm 50
